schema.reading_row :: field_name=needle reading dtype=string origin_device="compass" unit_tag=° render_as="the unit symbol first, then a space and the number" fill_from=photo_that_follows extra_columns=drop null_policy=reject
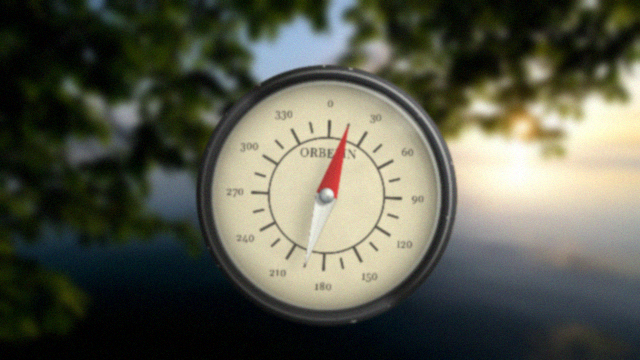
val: ° 15
